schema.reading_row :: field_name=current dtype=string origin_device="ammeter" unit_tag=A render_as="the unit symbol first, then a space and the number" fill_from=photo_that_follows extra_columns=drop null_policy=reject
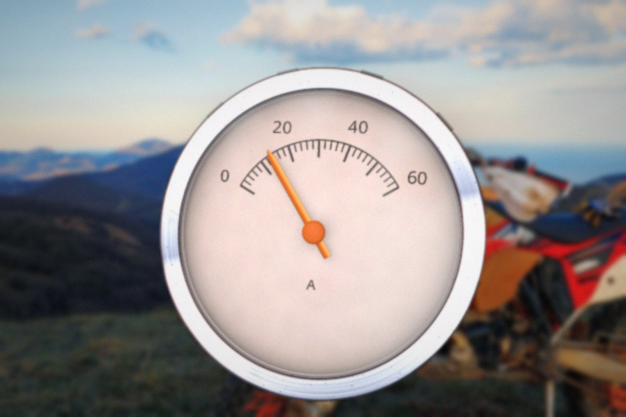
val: A 14
